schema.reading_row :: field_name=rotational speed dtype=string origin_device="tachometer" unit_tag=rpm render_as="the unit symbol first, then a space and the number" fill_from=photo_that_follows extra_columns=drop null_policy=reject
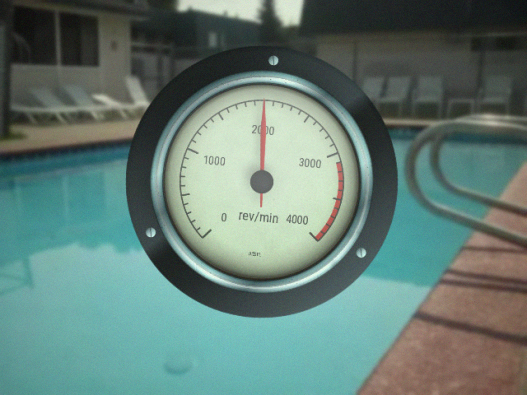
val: rpm 2000
